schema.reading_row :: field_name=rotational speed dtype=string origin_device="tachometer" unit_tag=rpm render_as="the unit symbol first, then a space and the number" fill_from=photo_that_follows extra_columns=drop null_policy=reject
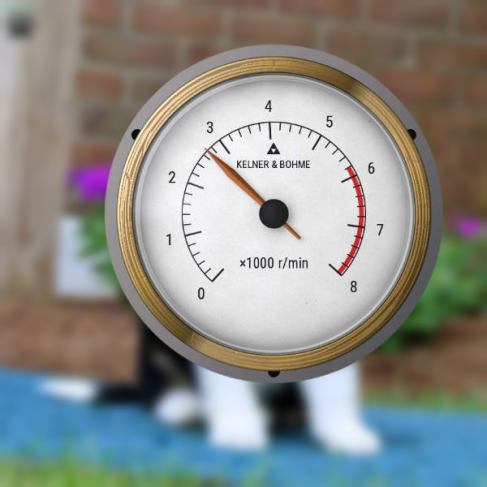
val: rpm 2700
